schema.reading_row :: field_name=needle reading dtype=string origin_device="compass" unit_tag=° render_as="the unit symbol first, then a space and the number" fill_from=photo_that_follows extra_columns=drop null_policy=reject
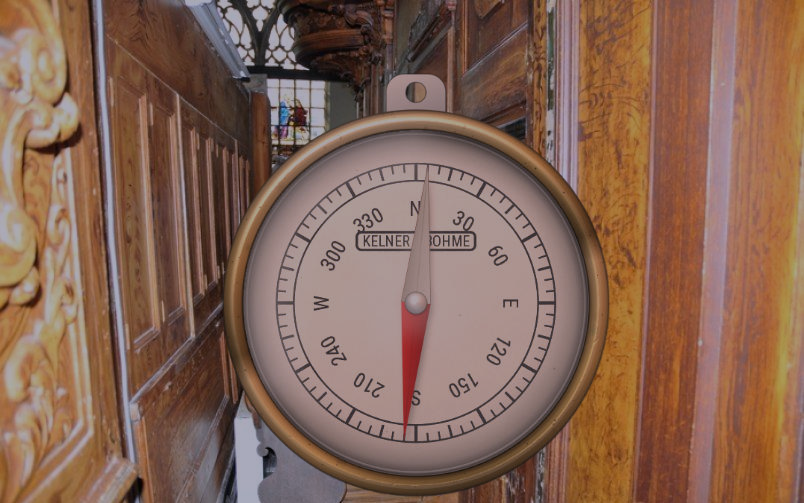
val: ° 185
